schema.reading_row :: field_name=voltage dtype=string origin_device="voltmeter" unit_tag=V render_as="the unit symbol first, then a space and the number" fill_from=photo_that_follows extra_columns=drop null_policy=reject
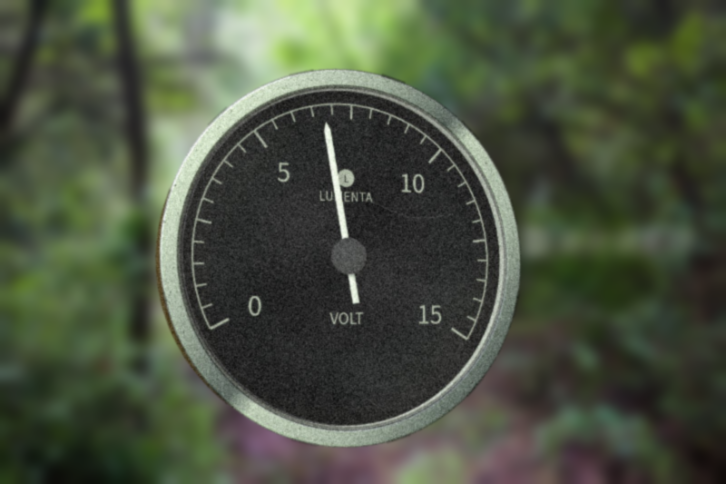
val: V 6.75
